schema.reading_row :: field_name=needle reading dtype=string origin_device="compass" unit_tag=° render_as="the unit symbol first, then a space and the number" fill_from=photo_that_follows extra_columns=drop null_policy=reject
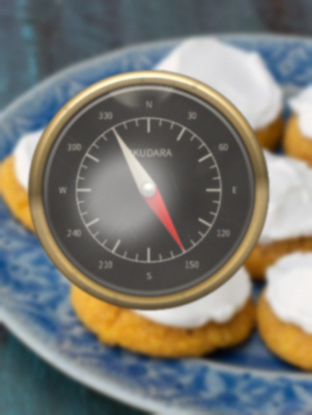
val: ° 150
